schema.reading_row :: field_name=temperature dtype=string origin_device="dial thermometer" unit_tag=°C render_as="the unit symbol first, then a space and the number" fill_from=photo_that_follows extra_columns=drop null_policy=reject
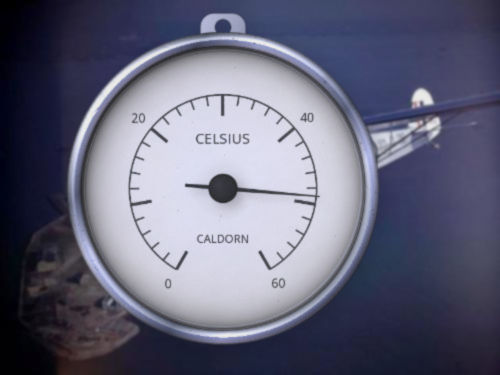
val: °C 49
